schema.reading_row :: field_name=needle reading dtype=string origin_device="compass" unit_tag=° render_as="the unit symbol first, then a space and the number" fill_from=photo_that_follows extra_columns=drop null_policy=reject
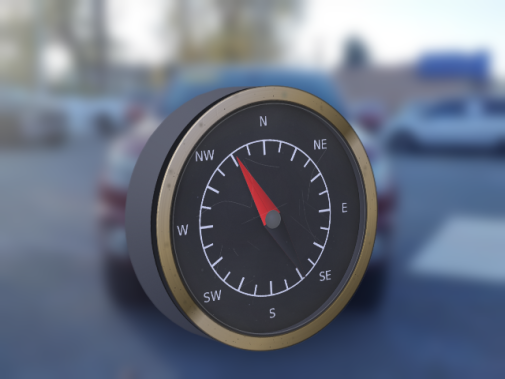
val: ° 330
